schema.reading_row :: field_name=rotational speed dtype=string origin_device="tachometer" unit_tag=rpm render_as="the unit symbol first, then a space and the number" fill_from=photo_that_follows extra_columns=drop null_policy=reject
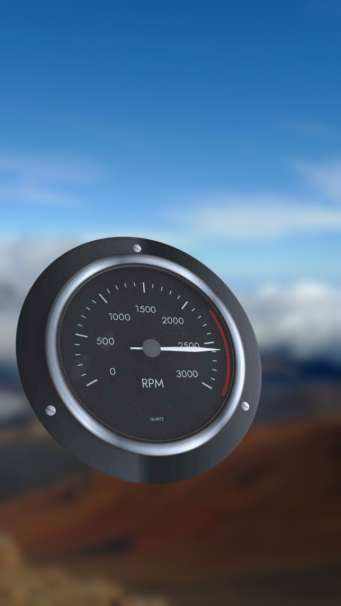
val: rpm 2600
